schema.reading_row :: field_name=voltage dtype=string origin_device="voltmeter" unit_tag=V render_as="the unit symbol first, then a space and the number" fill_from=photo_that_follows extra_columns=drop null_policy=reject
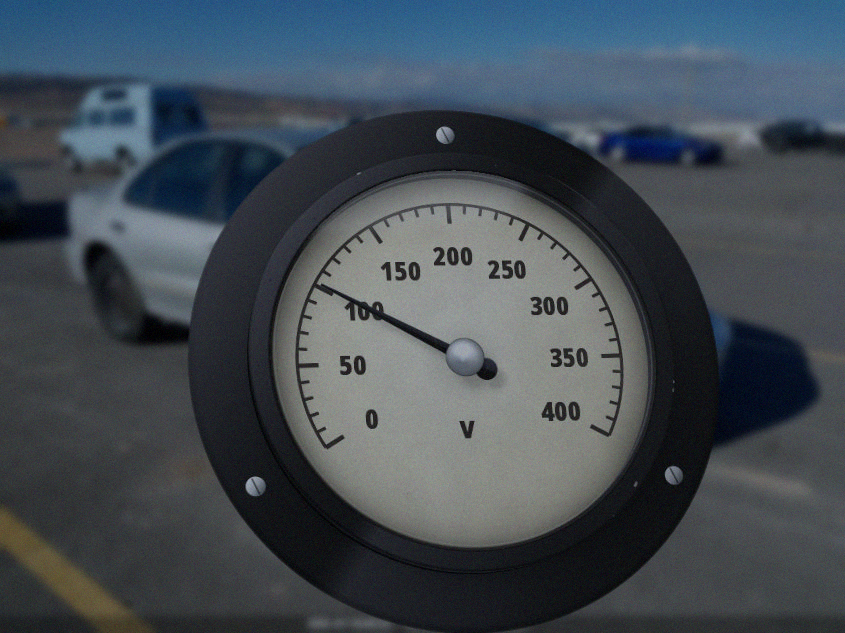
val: V 100
